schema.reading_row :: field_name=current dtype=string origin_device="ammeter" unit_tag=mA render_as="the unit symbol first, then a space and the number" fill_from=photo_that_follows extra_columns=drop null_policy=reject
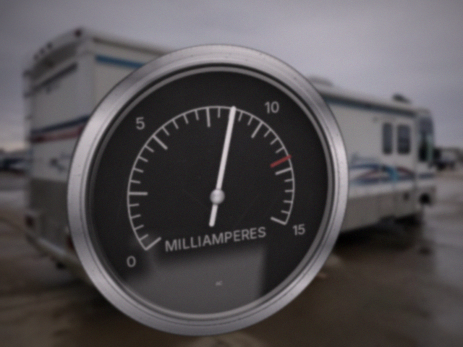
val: mA 8.5
